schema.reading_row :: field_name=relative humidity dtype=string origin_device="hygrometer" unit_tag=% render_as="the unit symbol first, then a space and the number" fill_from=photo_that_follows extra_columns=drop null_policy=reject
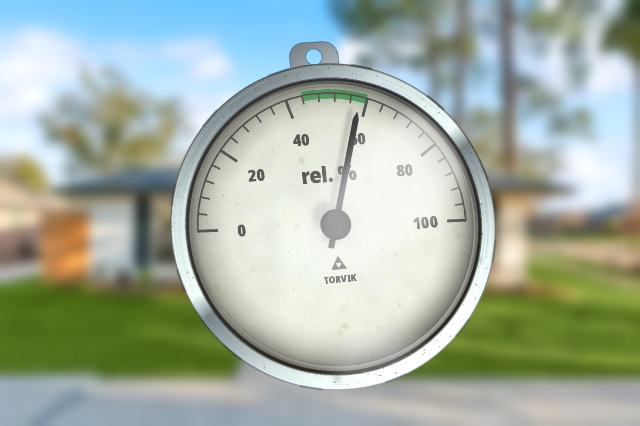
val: % 58
